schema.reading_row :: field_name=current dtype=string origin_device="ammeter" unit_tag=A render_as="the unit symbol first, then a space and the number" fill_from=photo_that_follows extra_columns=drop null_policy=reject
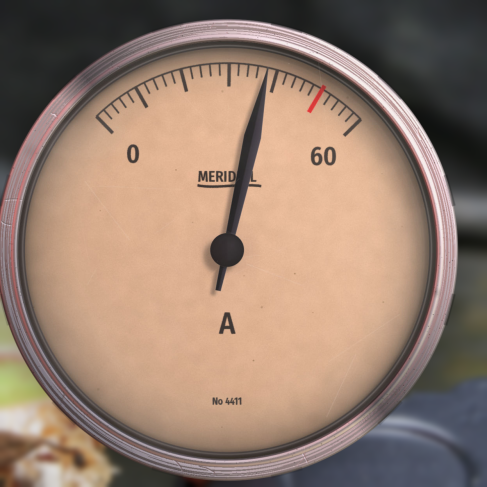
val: A 38
